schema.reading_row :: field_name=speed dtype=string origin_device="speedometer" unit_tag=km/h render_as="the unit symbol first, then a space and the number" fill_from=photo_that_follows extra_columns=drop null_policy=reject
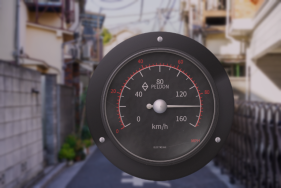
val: km/h 140
